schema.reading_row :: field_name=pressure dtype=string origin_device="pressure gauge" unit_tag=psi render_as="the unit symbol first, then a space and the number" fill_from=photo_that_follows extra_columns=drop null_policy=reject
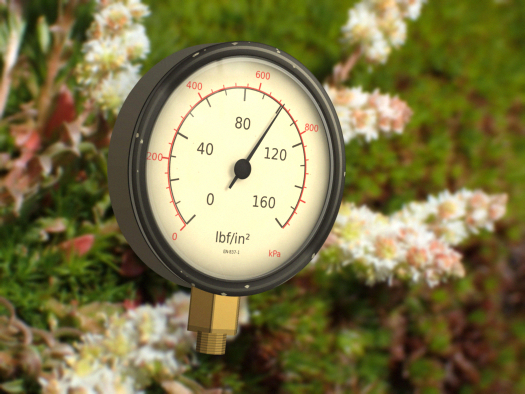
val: psi 100
